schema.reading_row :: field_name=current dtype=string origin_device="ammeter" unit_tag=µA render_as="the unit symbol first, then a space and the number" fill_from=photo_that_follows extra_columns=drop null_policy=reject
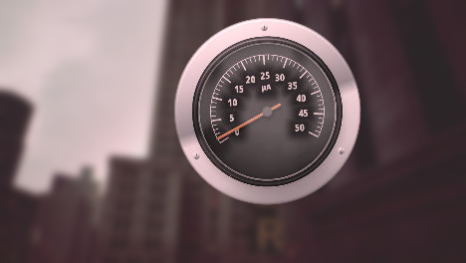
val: µA 1
